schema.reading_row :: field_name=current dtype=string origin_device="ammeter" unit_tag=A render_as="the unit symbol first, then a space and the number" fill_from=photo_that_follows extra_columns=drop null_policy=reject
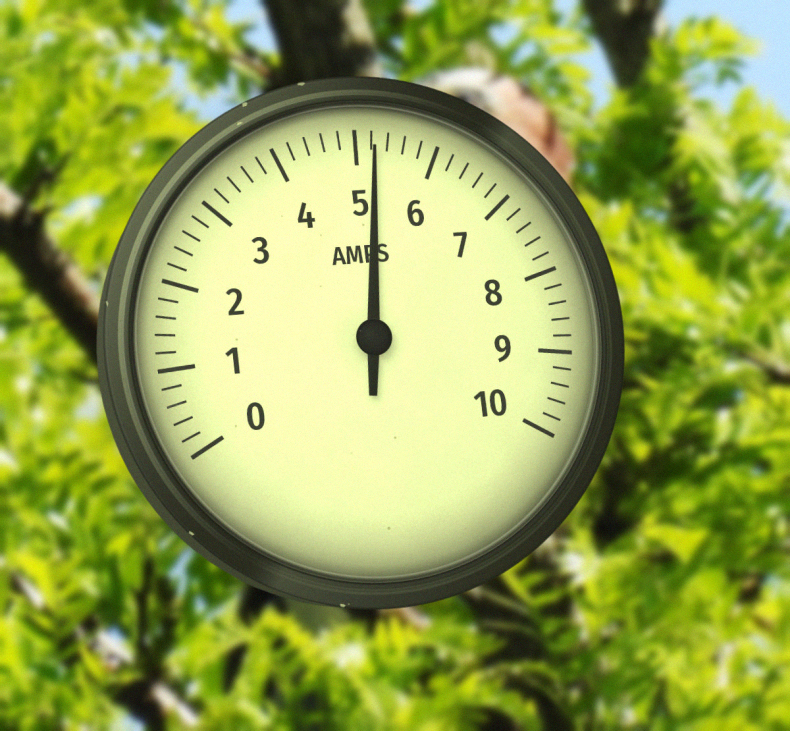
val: A 5.2
